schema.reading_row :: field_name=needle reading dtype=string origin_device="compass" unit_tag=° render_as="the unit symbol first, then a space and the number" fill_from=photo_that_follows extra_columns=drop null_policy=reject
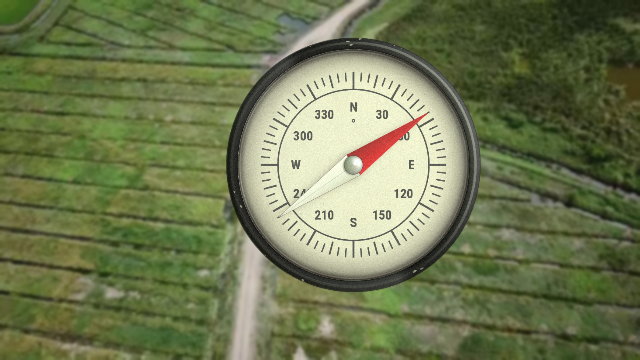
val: ° 55
